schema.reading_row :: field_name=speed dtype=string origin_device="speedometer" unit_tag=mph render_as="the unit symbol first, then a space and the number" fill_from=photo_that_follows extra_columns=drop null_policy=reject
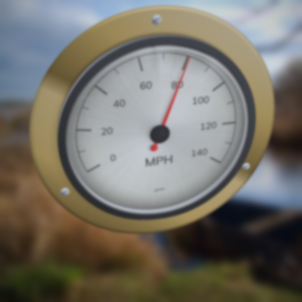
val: mph 80
